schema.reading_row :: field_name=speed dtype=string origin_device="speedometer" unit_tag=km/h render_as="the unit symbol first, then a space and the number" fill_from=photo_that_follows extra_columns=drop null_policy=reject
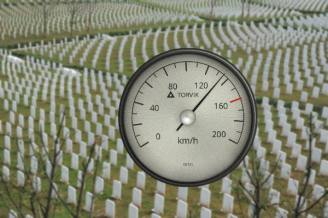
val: km/h 135
